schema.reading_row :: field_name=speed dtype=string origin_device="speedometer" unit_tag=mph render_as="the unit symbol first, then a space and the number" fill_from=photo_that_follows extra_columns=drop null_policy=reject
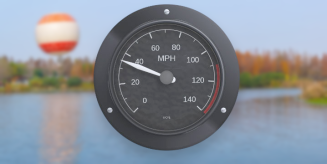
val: mph 35
